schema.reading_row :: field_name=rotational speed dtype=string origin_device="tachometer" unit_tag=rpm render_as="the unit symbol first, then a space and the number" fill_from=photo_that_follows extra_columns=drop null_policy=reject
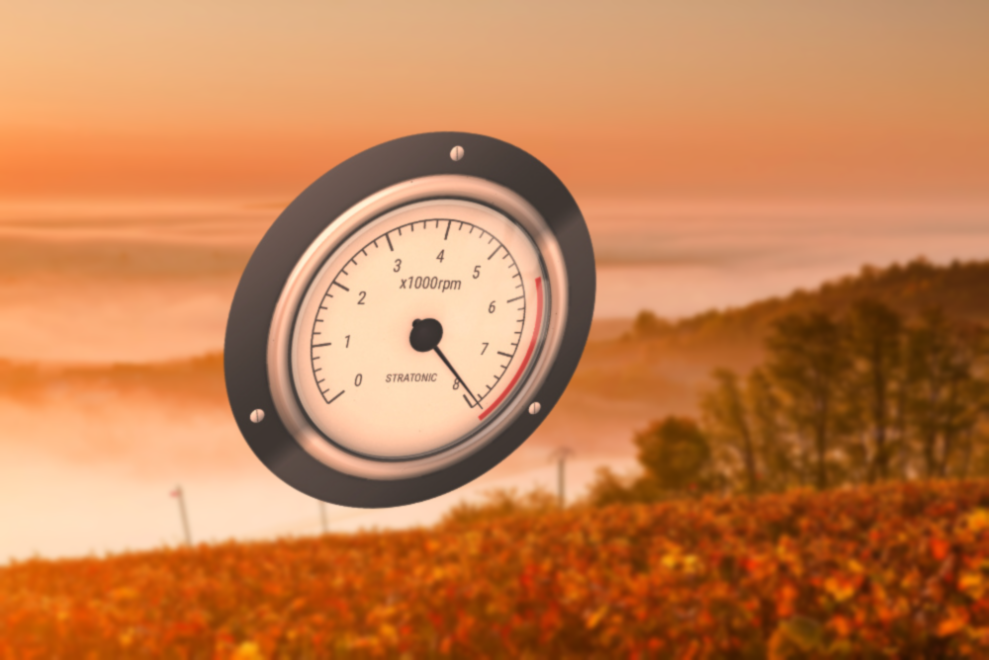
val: rpm 7900
